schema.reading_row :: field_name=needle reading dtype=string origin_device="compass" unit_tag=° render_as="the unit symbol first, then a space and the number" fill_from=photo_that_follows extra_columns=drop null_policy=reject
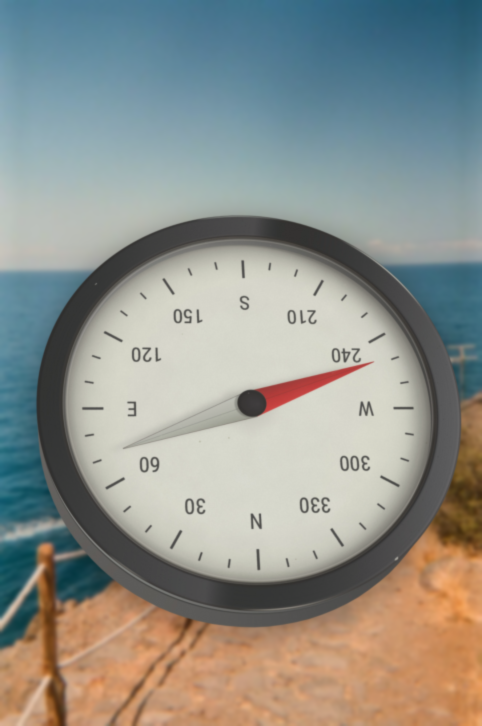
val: ° 250
